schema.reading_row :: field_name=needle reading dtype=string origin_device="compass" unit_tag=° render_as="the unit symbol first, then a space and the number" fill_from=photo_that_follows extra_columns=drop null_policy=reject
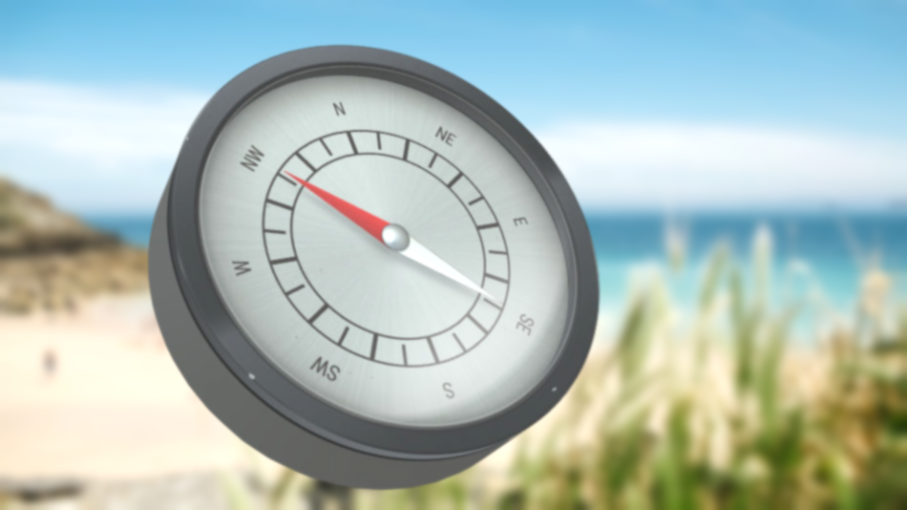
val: ° 315
